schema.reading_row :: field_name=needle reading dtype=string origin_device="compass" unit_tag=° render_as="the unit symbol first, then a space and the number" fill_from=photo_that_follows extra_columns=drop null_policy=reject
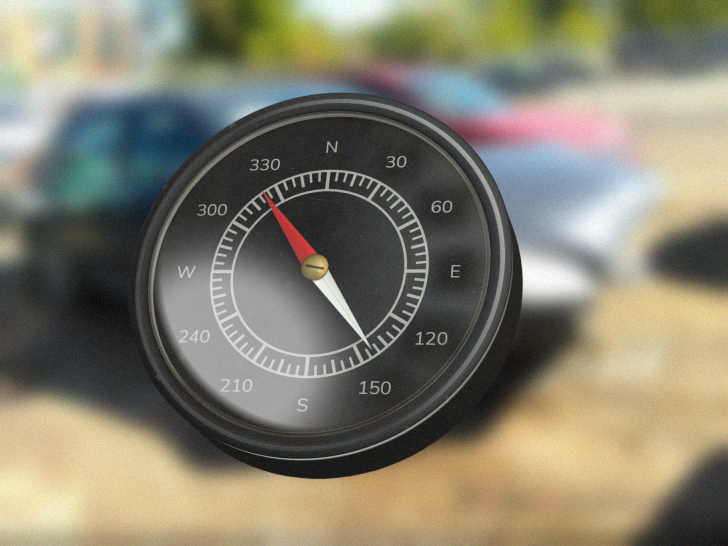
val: ° 322.5
